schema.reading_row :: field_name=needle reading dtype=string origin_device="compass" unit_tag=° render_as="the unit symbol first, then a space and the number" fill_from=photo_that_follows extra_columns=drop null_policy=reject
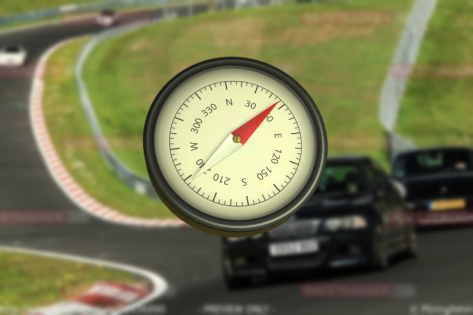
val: ° 55
